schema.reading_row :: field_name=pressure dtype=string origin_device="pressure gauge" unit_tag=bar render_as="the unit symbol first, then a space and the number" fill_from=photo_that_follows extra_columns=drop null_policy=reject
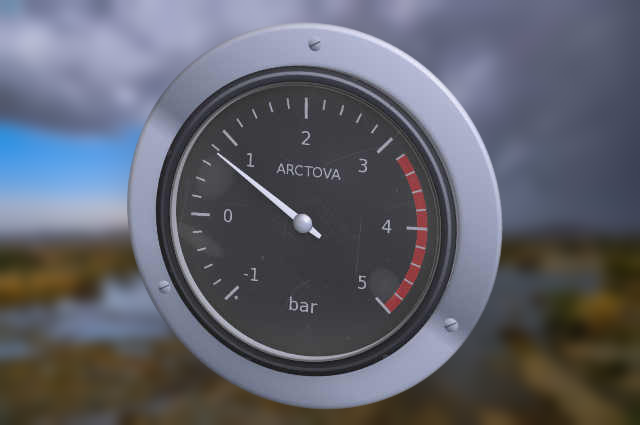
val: bar 0.8
